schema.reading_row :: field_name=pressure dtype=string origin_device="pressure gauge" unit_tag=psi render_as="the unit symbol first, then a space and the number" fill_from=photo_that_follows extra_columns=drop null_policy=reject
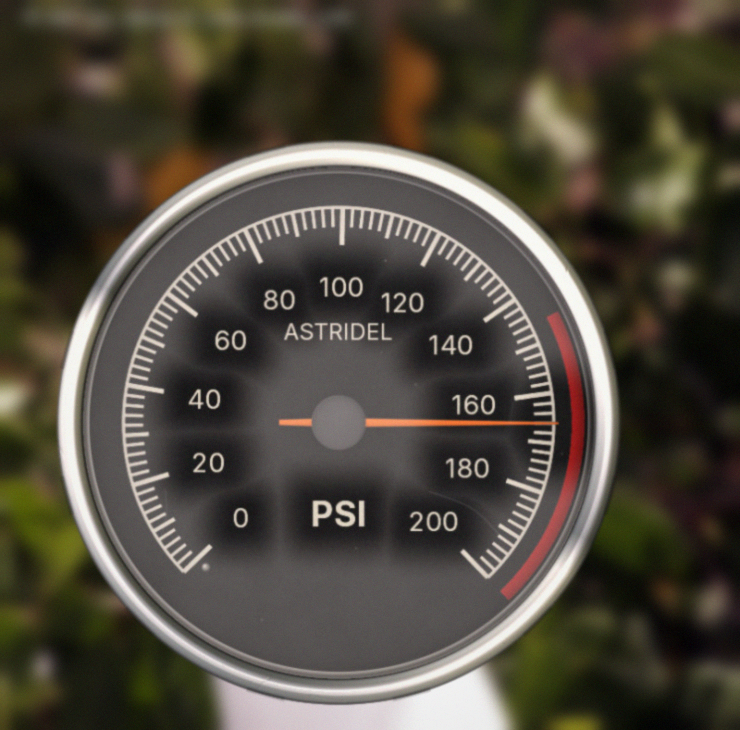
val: psi 166
